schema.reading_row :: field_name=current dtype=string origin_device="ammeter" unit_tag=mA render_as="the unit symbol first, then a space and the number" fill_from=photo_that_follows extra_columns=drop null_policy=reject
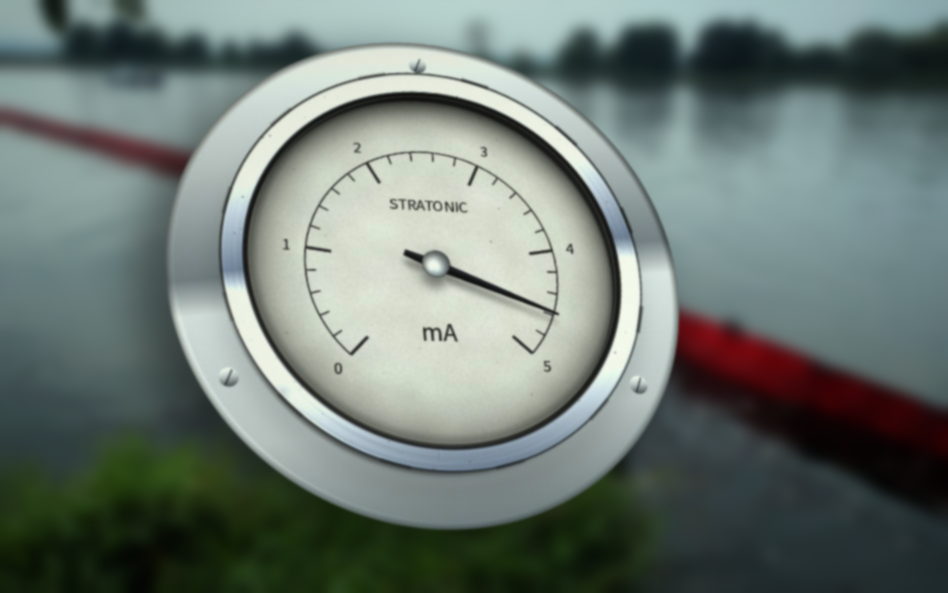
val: mA 4.6
